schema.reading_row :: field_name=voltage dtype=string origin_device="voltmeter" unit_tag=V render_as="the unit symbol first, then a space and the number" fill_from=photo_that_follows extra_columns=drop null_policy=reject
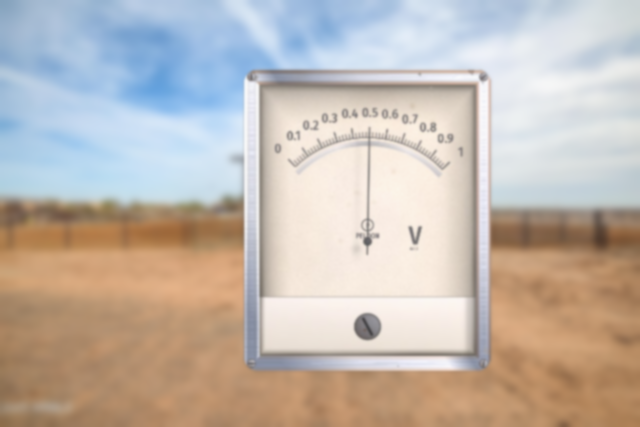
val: V 0.5
